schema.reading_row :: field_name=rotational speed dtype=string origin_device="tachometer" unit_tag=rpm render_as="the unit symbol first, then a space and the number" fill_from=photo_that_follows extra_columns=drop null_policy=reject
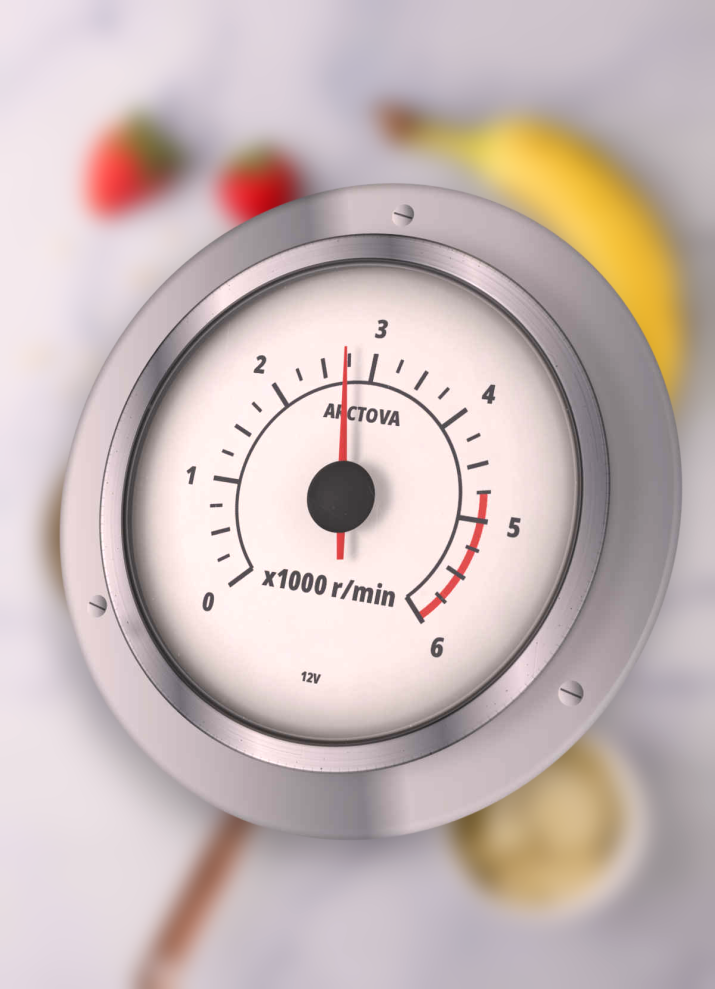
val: rpm 2750
